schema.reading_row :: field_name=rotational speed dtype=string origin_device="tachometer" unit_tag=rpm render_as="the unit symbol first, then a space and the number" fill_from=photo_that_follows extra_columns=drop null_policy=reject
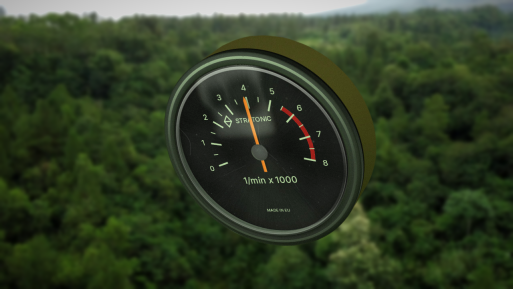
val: rpm 4000
